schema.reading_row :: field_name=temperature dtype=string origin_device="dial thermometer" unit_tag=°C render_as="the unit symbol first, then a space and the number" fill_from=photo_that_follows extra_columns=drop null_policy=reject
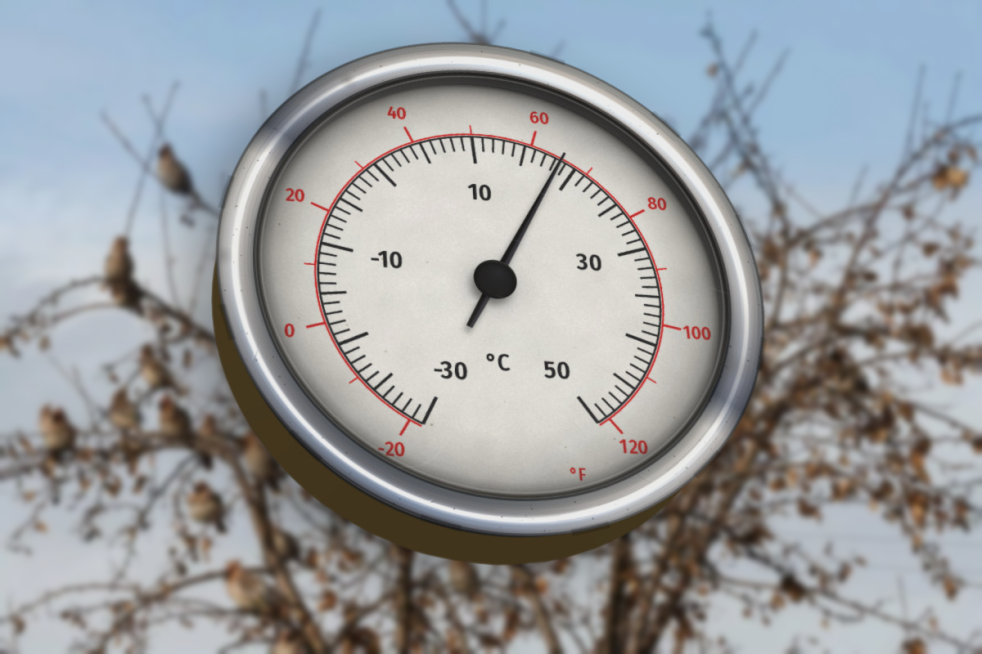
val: °C 18.5
